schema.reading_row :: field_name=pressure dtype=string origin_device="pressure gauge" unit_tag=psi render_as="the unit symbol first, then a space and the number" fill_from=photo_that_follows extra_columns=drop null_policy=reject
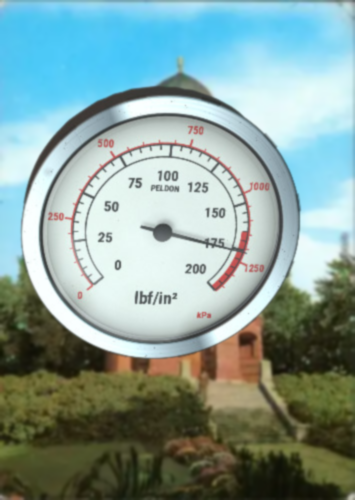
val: psi 175
